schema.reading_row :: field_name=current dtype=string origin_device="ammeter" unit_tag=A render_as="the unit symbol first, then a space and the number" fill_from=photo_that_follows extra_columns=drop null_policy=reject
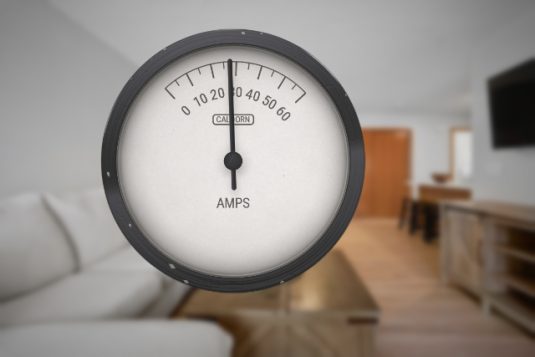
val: A 27.5
